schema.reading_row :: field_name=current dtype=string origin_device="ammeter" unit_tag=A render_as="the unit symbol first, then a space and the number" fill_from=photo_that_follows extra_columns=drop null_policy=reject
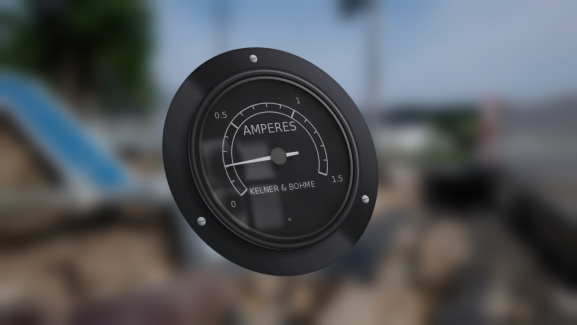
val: A 0.2
